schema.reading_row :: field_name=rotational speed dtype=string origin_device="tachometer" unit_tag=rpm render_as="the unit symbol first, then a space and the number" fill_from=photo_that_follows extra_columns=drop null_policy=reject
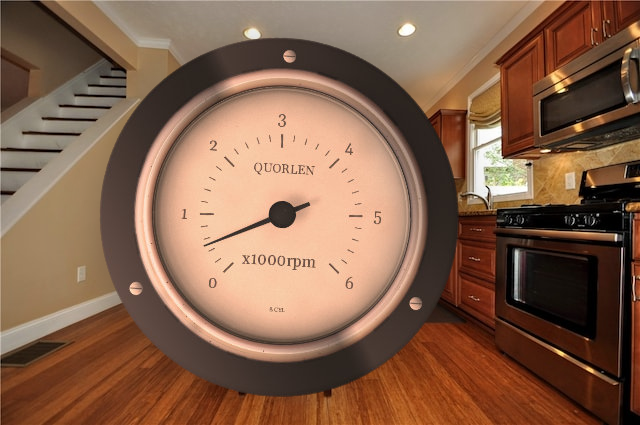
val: rpm 500
